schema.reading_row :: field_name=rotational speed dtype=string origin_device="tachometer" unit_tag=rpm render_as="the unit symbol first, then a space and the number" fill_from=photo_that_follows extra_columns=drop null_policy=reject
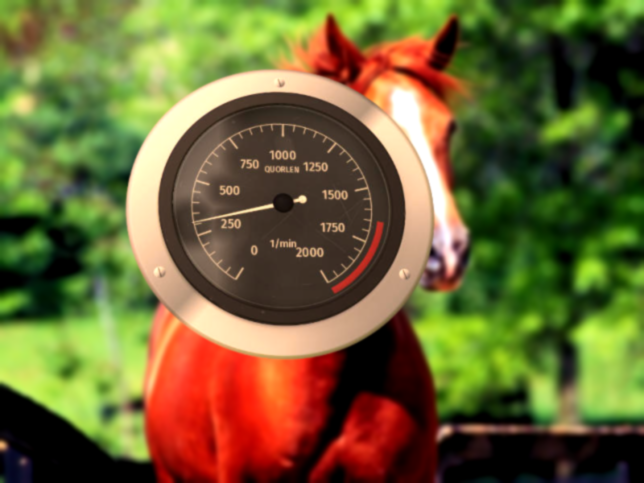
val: rpm 300
